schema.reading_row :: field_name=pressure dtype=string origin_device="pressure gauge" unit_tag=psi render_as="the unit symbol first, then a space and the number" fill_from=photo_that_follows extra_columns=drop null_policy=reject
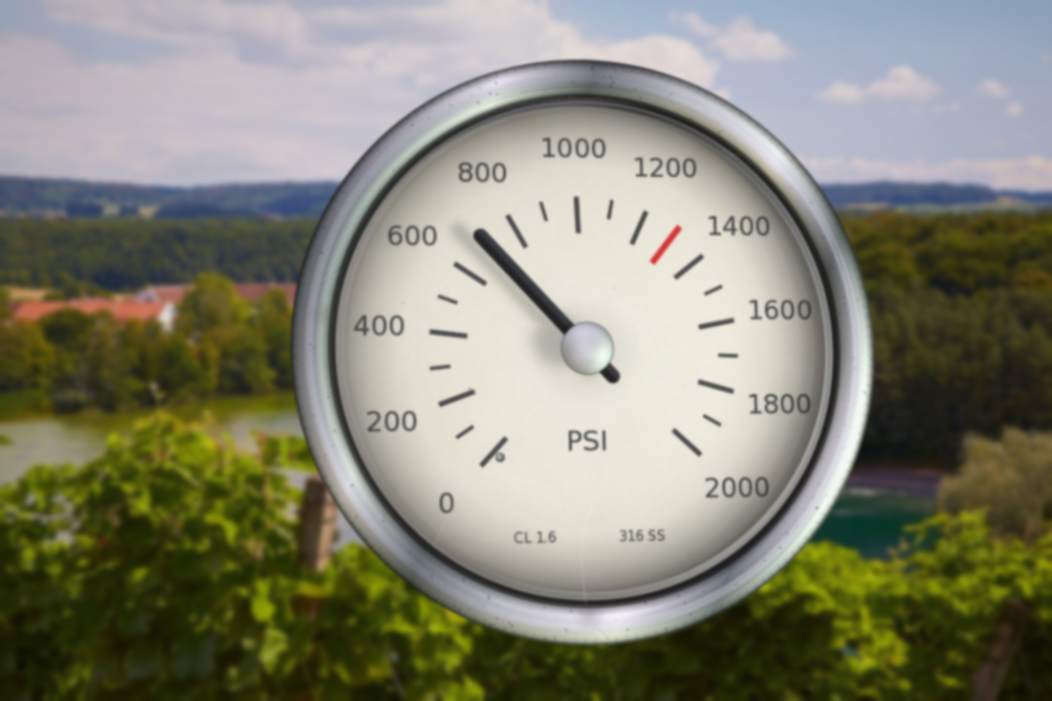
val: psi 700
